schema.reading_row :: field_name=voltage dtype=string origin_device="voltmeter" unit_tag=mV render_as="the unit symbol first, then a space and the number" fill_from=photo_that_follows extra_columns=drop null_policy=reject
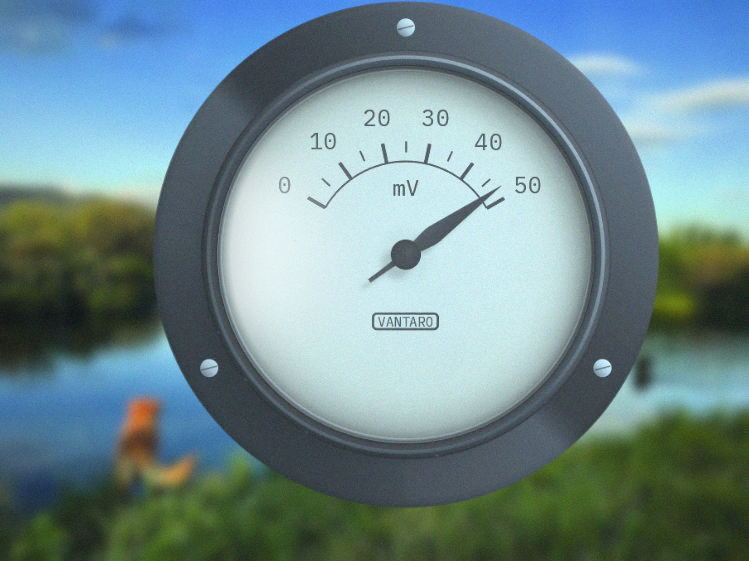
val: mV 47.5
